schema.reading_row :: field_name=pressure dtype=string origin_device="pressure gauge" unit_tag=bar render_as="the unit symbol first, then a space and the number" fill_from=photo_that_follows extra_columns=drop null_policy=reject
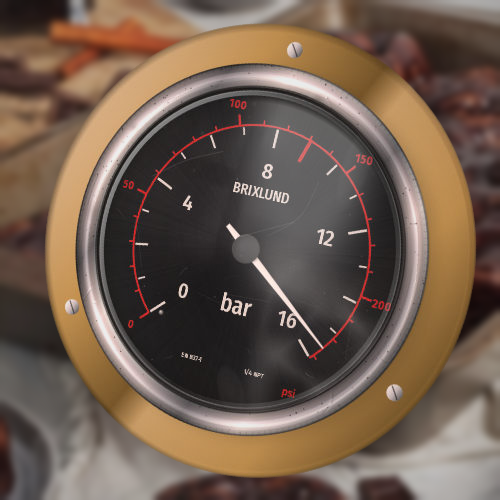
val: bar 15.5
